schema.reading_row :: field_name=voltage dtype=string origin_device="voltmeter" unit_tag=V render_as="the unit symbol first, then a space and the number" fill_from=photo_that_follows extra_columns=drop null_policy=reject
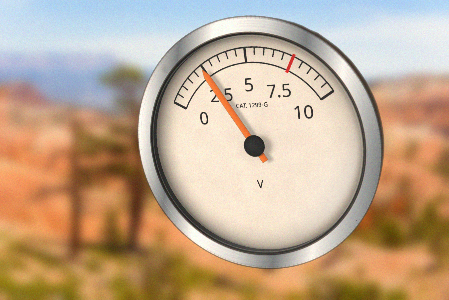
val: V 2.5
